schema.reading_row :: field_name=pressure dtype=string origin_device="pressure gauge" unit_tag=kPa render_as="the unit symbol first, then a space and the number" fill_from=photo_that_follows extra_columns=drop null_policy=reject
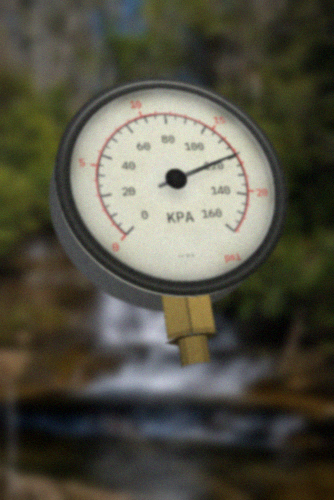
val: kPa 120
